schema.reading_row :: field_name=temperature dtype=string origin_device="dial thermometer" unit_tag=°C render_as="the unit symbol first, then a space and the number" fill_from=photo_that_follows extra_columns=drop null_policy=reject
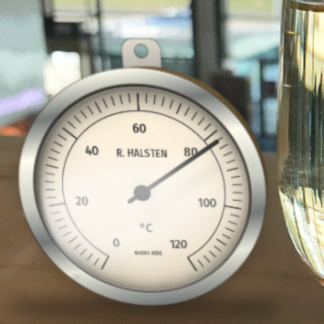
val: °C 82
